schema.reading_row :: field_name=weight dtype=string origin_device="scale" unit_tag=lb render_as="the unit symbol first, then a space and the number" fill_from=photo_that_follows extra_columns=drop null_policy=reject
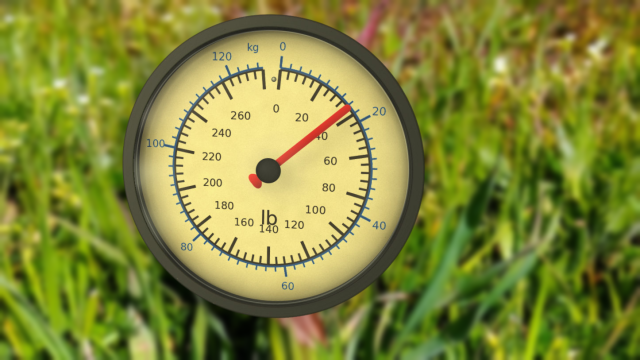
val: lb 36
